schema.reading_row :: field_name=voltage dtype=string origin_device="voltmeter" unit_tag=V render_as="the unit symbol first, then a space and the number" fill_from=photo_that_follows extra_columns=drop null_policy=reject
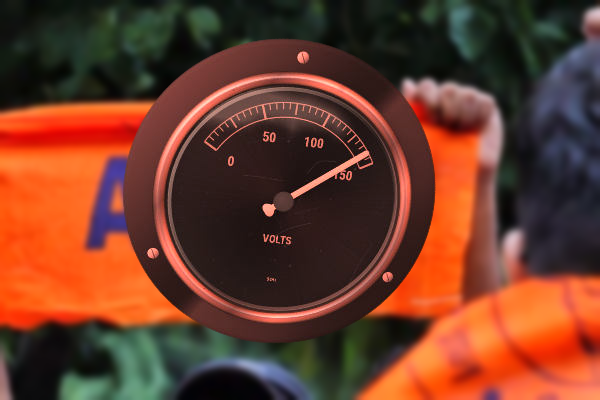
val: V 140
